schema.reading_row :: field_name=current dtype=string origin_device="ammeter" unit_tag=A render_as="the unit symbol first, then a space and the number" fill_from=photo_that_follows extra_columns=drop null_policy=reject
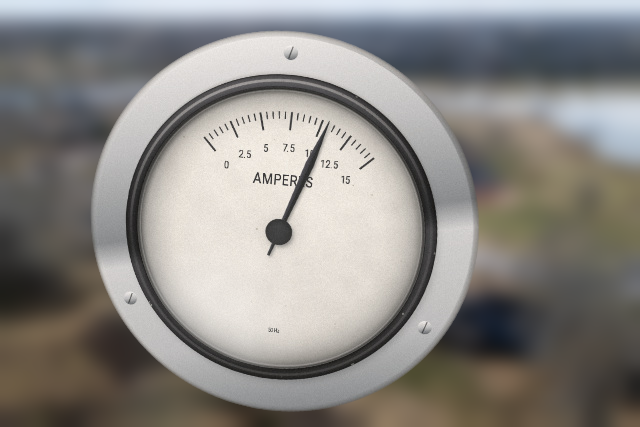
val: A 10.5
